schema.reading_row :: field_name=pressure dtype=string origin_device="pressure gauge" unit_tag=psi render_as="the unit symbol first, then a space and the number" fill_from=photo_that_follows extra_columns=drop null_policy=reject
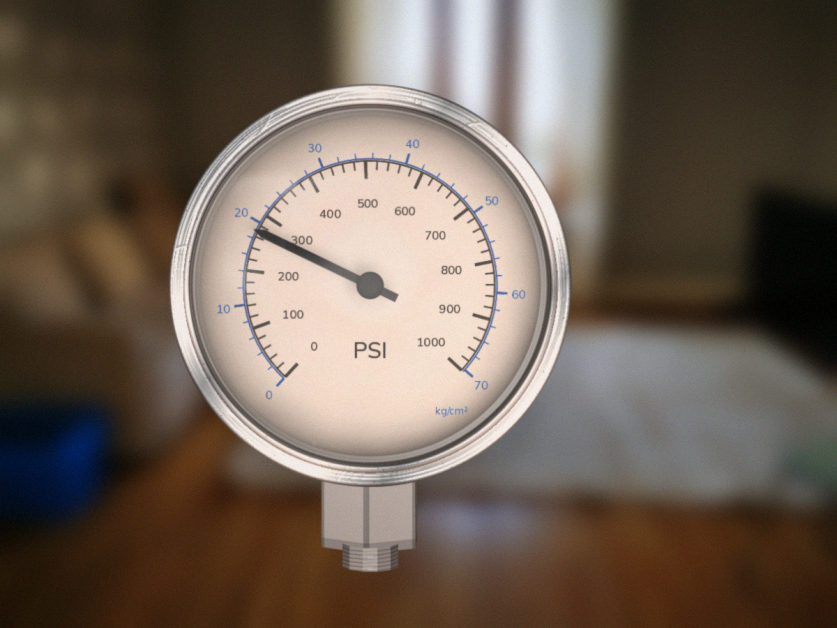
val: psi 270
